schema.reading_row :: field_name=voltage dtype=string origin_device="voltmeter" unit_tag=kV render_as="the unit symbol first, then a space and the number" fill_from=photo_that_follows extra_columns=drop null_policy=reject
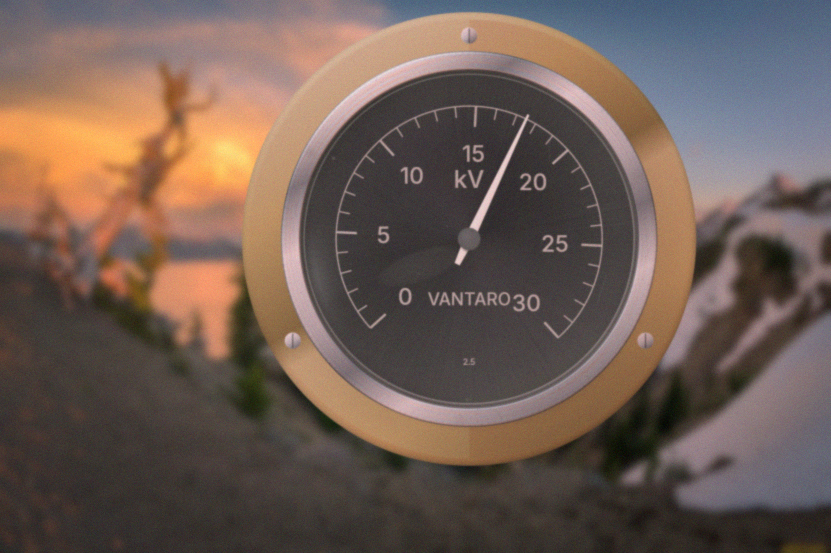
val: kV 17.5
